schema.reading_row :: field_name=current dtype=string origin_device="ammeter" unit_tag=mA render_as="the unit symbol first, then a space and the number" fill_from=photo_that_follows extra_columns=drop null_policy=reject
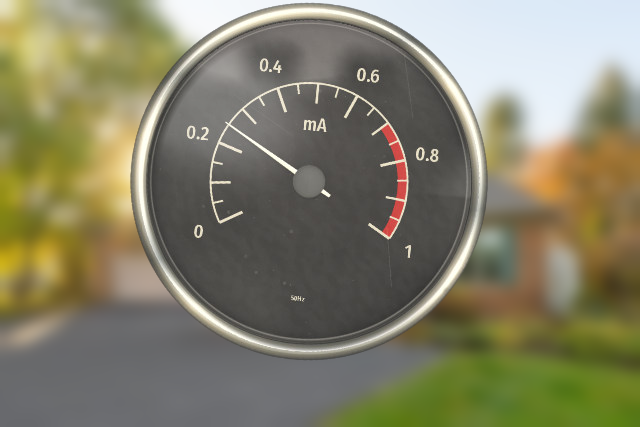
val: mA 0.25
